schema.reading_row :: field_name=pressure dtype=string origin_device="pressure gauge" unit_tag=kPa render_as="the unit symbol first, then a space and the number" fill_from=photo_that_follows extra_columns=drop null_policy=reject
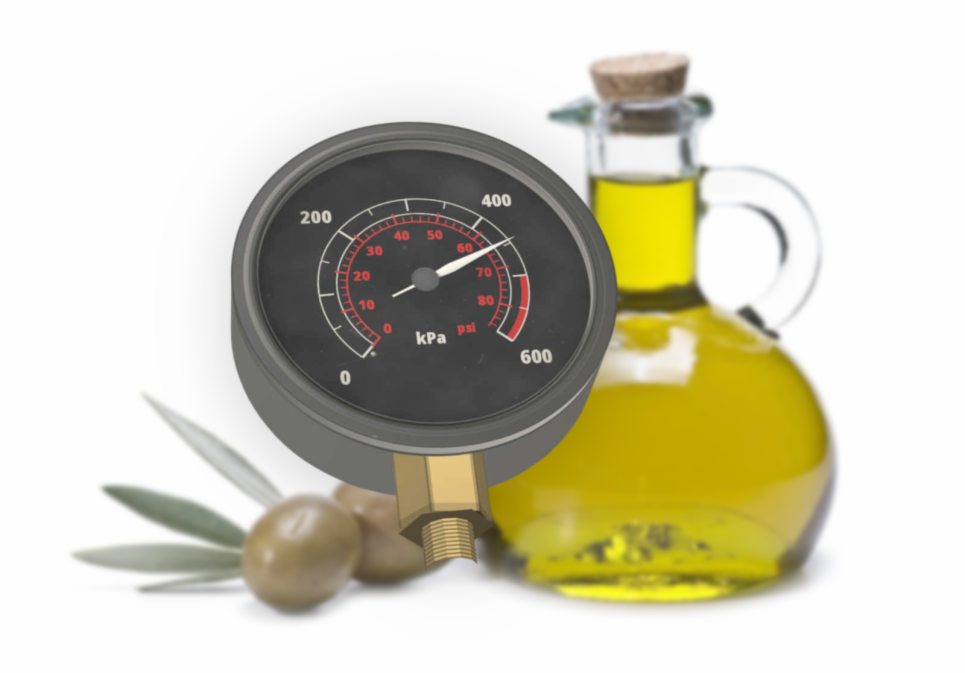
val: kPa 450
